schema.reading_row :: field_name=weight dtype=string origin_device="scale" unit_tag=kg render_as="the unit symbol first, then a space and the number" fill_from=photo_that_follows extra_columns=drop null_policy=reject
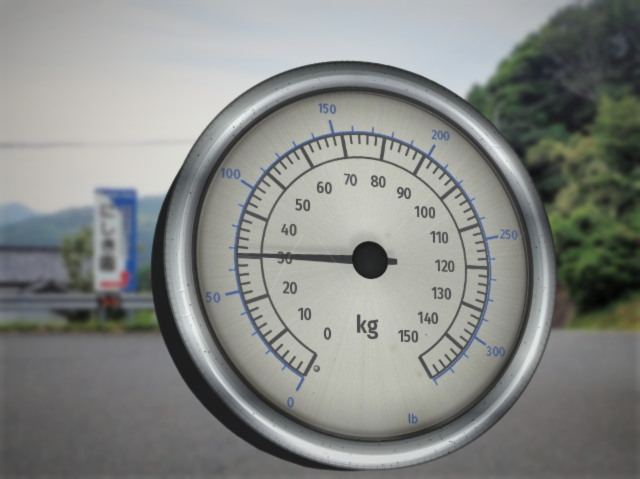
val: kg 30
